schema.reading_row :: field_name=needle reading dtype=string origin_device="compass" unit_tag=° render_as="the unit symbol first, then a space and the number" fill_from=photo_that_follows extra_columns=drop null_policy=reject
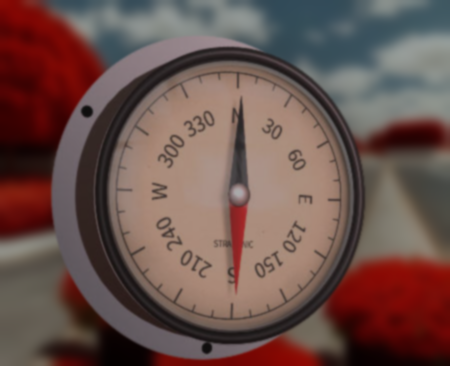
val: ° 180
